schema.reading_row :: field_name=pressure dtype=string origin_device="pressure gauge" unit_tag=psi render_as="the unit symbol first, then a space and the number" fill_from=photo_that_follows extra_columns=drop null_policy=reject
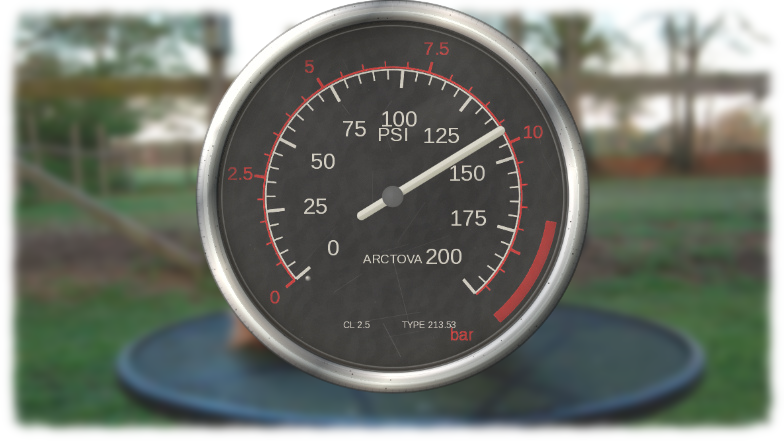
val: psi 140
